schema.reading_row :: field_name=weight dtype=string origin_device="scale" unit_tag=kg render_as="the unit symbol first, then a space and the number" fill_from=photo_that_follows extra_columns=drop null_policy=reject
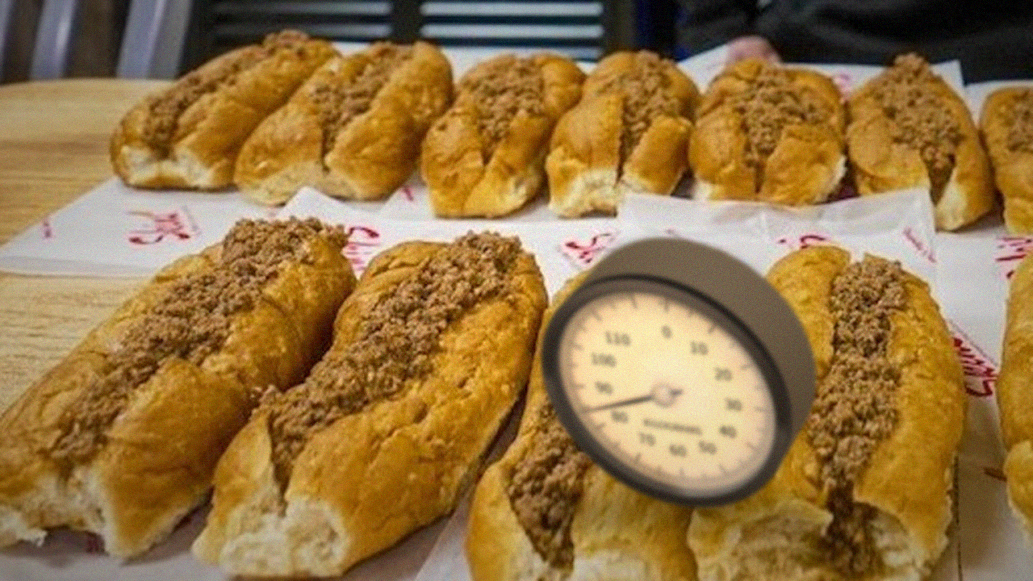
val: kg 85
